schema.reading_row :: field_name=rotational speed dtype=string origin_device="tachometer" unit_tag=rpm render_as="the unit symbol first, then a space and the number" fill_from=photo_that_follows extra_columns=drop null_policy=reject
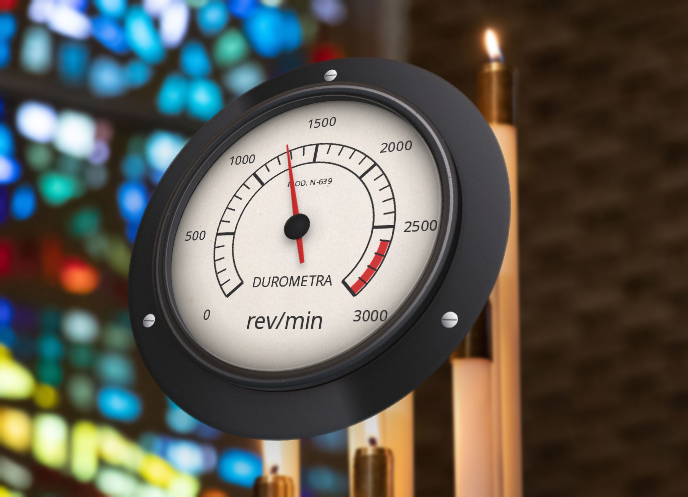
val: rpm 1300
